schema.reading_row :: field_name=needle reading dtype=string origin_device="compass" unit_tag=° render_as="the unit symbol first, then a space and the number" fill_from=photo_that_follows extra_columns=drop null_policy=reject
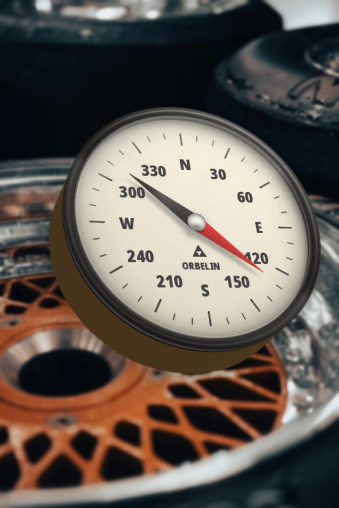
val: ° 130
